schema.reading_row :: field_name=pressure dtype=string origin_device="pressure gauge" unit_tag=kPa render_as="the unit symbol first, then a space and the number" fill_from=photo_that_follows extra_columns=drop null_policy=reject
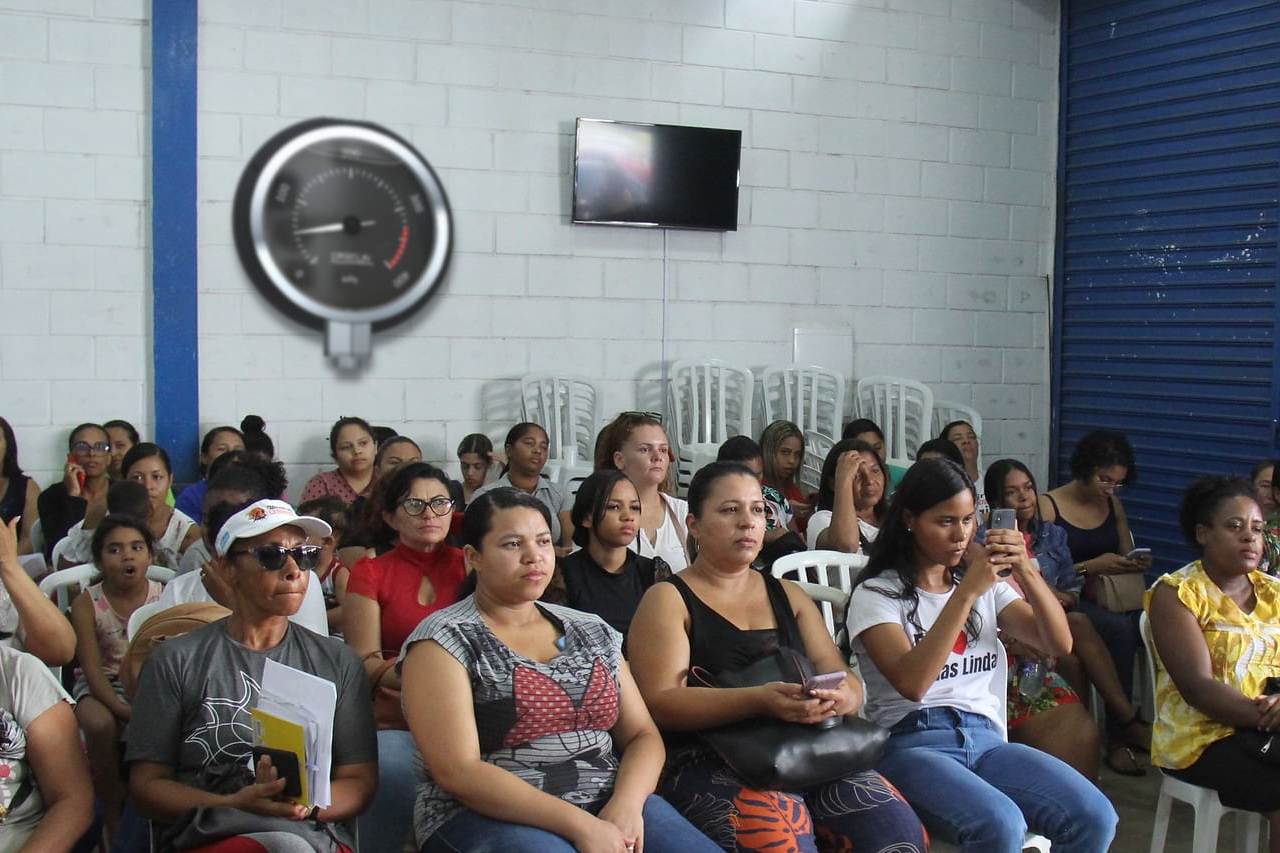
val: kPa 50
